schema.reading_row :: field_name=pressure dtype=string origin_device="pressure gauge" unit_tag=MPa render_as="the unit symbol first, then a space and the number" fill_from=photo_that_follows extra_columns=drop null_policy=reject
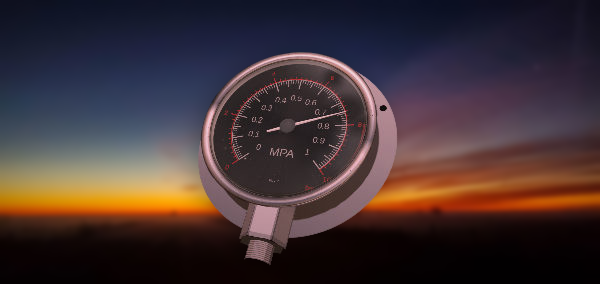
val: MPa 0.75
